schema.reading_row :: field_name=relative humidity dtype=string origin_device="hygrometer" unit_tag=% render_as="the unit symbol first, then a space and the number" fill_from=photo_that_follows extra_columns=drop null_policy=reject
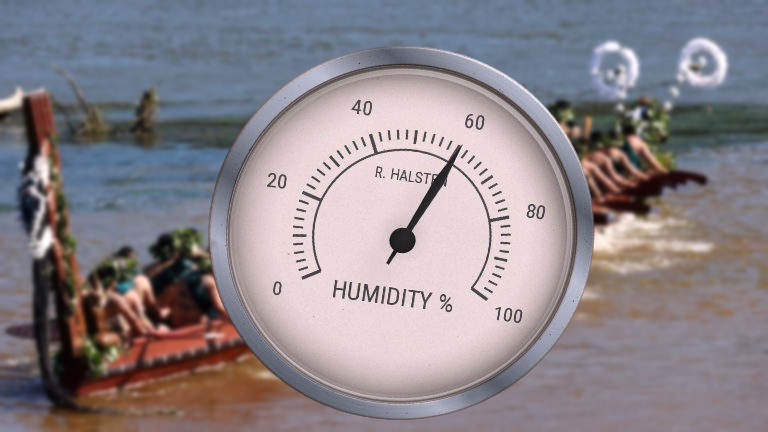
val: % 60
